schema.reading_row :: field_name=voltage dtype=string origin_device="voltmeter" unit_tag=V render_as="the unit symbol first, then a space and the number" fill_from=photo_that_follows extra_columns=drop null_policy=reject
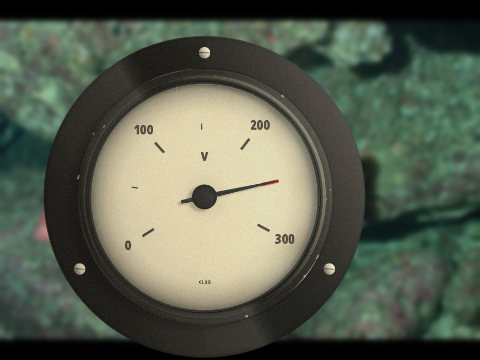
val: V 250
